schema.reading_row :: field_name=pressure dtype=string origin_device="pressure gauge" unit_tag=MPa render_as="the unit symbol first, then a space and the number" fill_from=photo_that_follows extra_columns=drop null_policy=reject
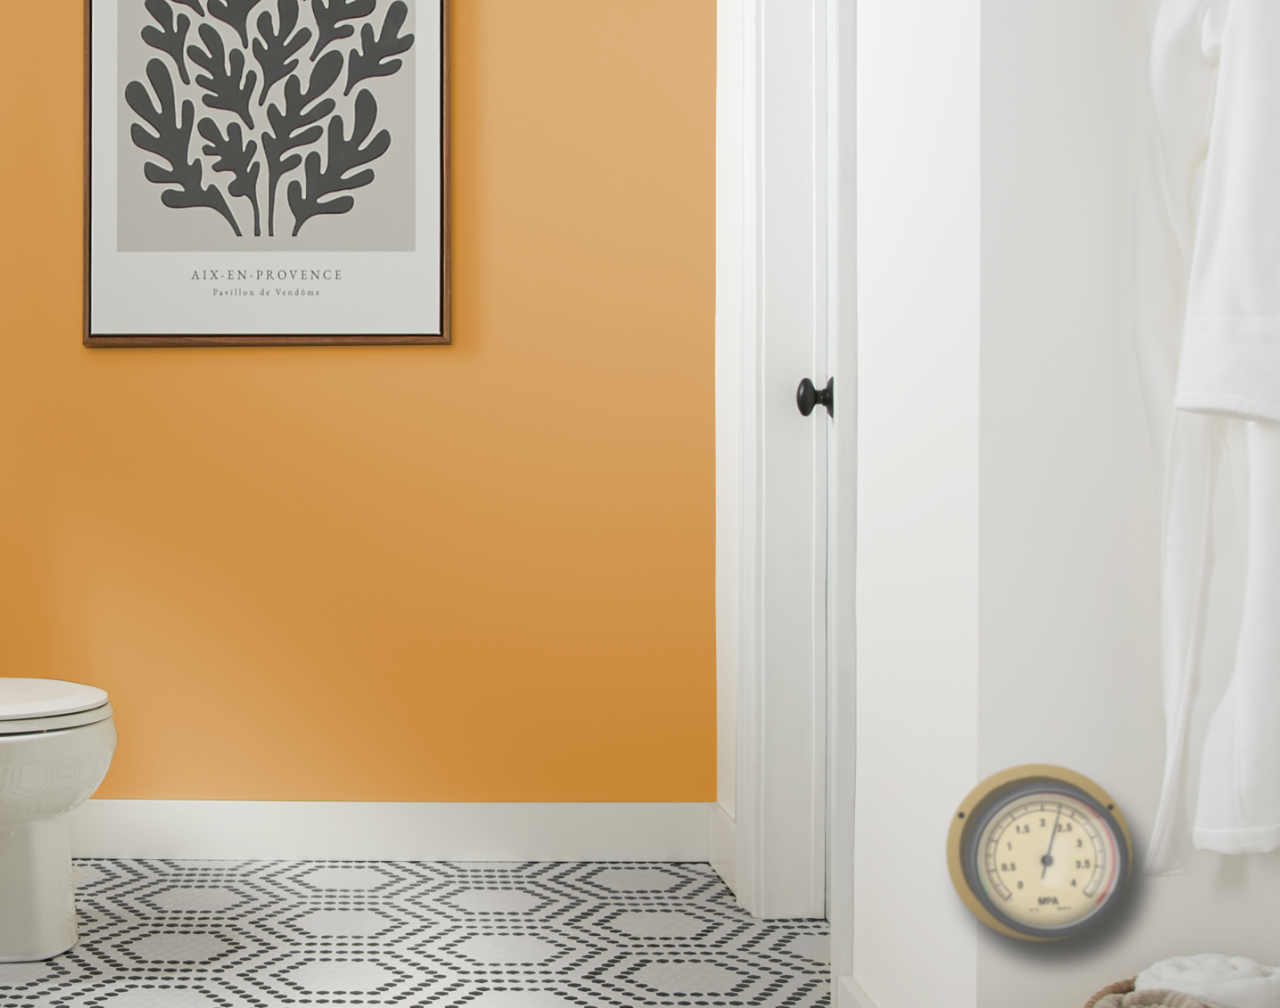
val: MPa 2.25
